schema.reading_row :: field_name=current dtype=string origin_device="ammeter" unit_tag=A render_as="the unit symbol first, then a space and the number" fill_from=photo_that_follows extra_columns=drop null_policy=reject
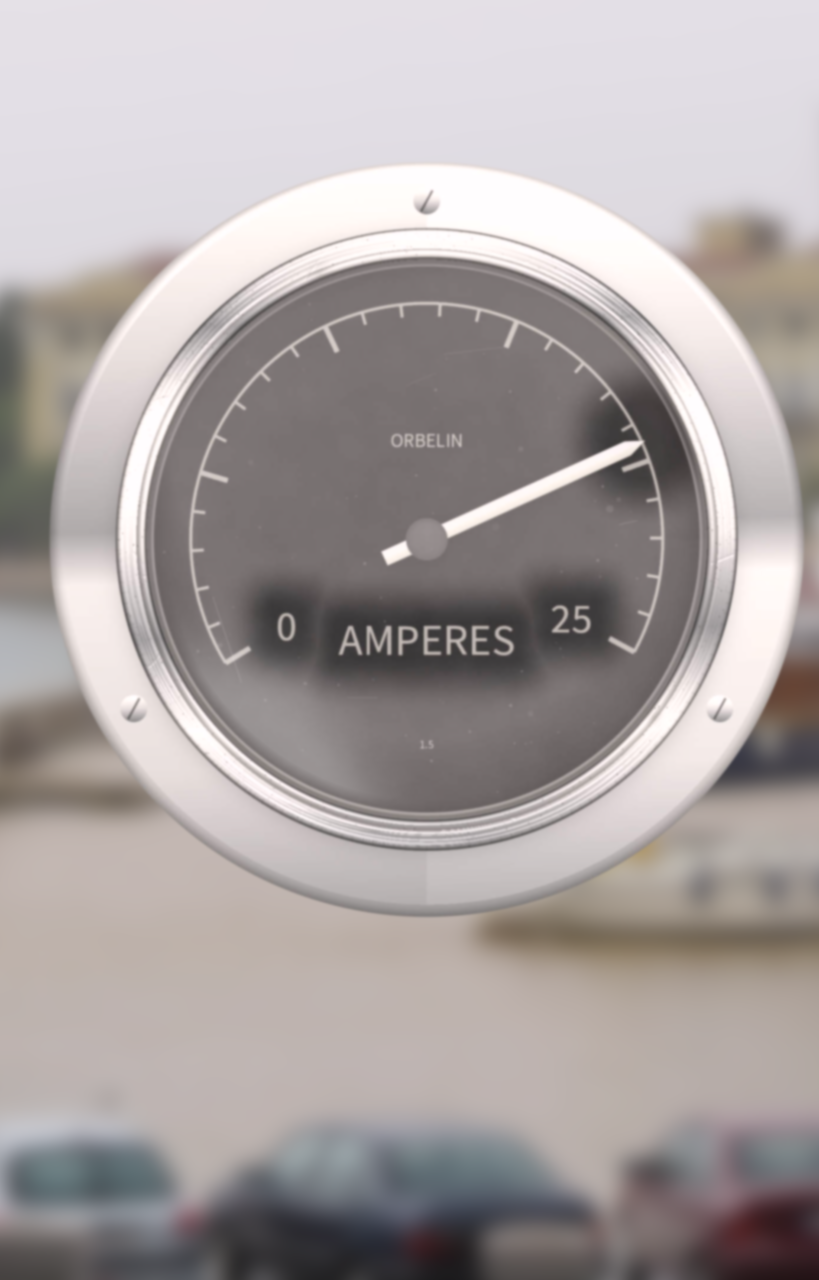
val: A 19.5
